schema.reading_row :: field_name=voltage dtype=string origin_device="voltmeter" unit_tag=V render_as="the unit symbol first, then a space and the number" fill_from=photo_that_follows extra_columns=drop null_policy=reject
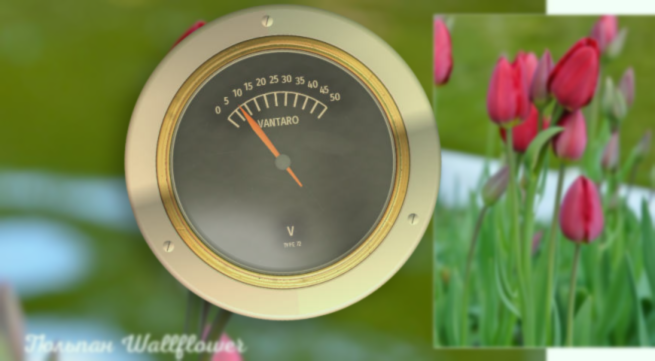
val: V 7.5
